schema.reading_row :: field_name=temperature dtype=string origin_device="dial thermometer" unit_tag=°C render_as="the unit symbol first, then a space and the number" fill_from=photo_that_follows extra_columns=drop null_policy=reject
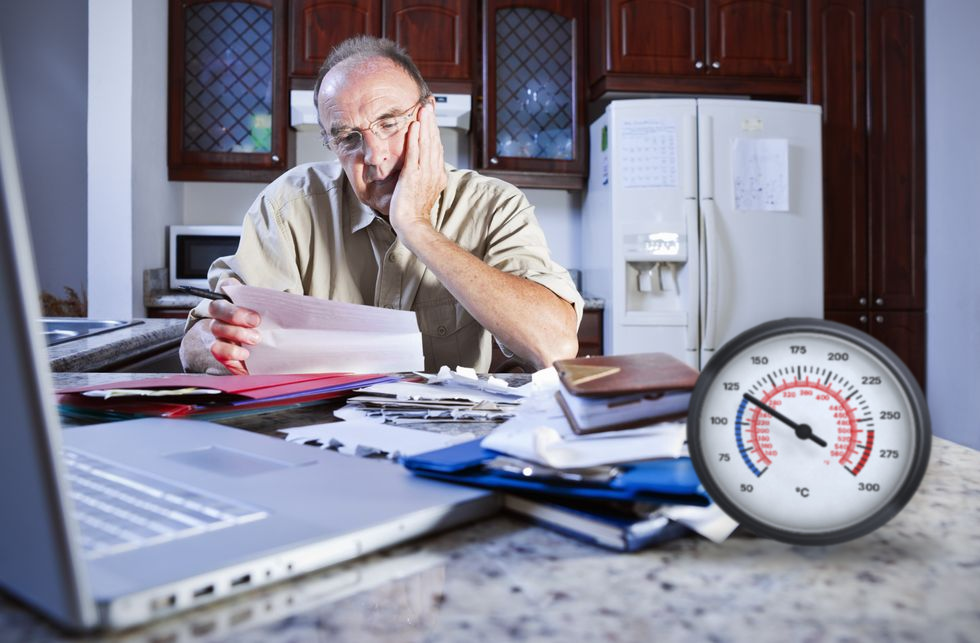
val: °C 125
